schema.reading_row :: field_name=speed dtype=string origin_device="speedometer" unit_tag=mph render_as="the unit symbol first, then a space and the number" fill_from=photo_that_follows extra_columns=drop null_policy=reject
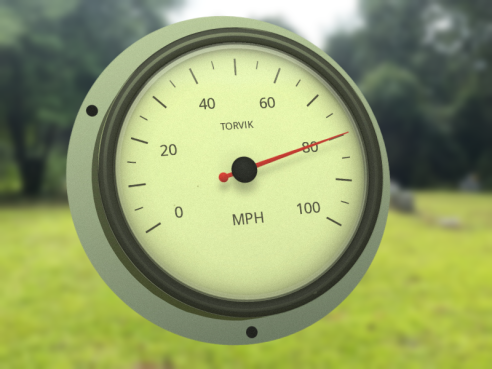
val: mph 80
